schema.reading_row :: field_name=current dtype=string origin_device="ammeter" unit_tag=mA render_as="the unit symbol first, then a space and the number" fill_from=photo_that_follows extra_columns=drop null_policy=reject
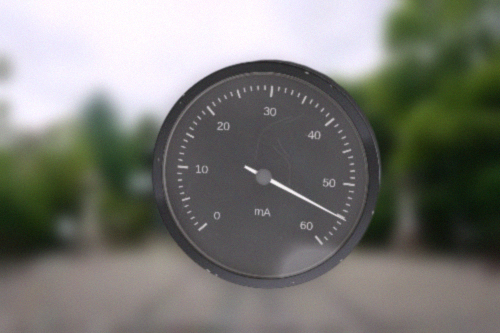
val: mA 55
